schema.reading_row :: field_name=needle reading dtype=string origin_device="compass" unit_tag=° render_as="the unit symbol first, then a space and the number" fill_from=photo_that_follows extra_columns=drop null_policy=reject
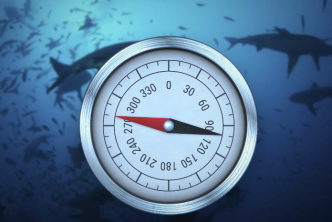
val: ° 280
